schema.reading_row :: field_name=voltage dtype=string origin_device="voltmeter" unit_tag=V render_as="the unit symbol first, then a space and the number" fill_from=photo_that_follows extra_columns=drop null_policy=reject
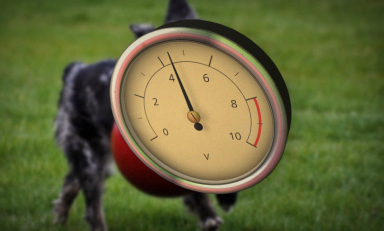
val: V 4.5
